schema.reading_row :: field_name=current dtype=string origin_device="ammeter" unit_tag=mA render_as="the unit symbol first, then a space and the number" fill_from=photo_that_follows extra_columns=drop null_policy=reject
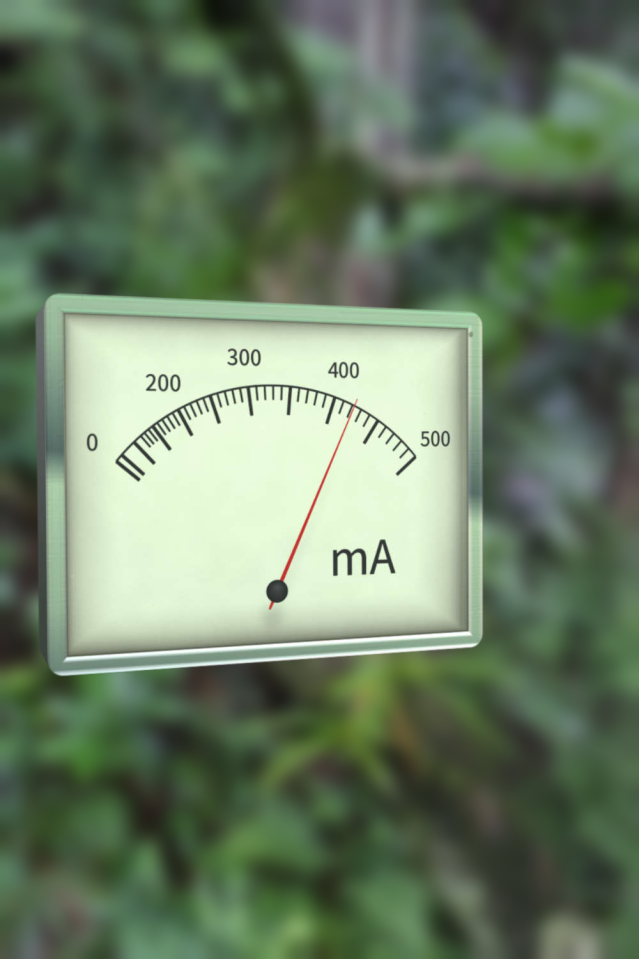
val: mA 420
